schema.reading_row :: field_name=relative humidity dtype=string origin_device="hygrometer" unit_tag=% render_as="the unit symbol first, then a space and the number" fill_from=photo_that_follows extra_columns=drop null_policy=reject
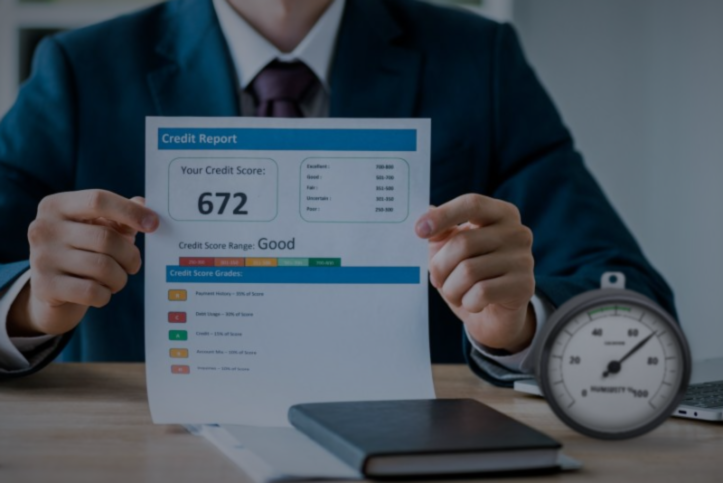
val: % 67.5
